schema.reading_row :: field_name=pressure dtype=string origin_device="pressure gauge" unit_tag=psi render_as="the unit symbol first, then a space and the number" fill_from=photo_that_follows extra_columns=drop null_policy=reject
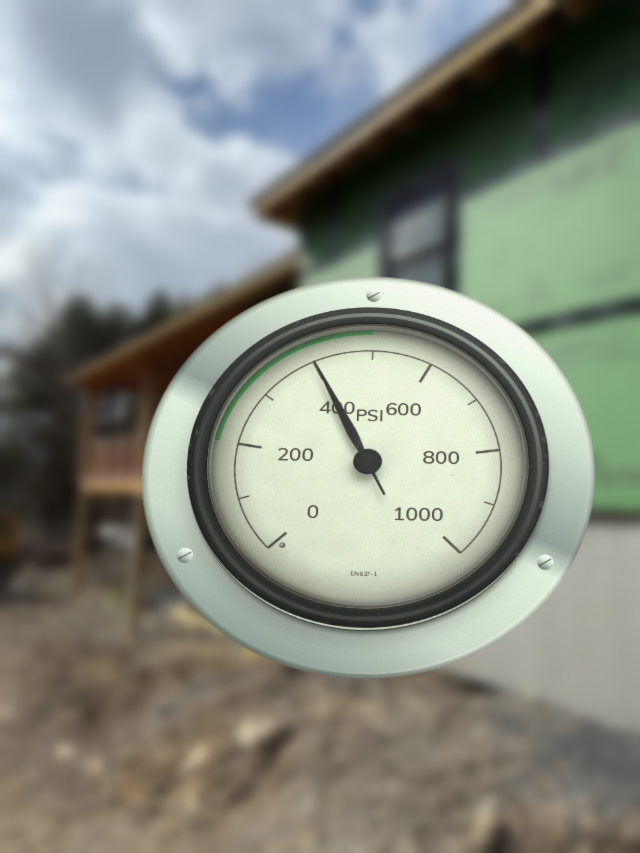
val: psi 400
